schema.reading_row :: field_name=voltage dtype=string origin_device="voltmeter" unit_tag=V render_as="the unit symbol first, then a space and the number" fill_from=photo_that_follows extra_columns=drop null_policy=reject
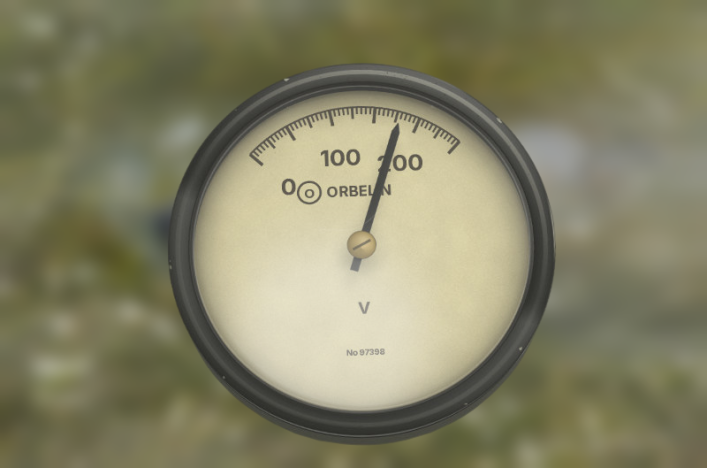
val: V 180
